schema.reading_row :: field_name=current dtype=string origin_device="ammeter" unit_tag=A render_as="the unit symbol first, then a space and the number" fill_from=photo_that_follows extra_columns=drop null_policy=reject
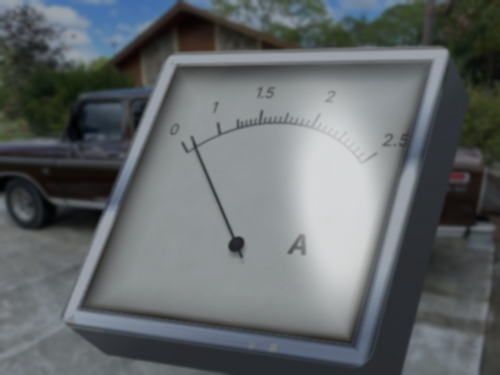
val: A 0.5
